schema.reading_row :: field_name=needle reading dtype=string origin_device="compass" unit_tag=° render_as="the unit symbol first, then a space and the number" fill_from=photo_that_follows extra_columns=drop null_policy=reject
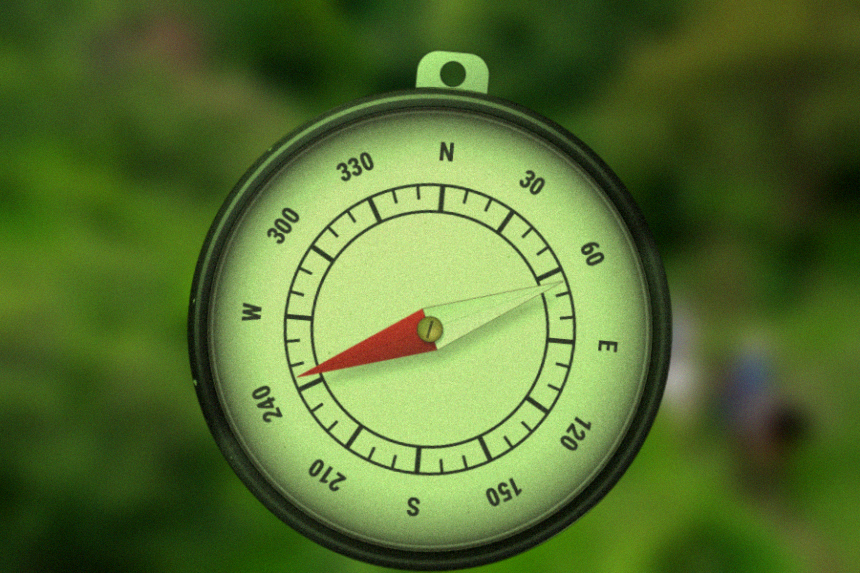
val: ° 245
